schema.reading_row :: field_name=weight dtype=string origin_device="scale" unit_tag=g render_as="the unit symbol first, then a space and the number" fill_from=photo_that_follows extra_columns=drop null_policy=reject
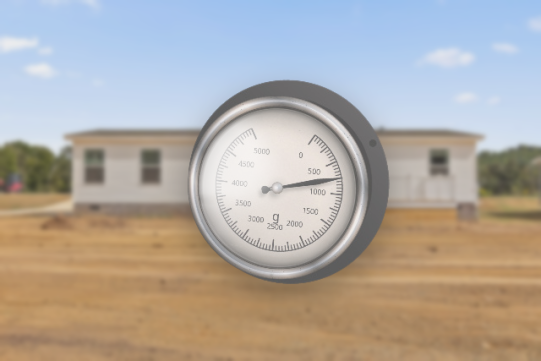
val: g 750
